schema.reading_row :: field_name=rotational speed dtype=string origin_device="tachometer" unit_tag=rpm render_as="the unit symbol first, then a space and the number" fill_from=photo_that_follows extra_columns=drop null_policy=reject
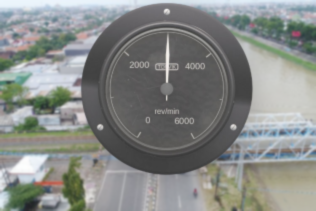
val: rpm 3000
